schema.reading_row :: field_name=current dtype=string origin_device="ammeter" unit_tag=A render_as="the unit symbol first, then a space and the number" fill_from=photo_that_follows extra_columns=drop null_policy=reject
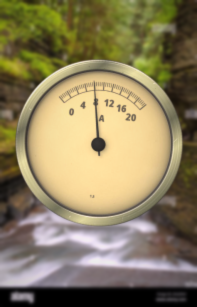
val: A 8
